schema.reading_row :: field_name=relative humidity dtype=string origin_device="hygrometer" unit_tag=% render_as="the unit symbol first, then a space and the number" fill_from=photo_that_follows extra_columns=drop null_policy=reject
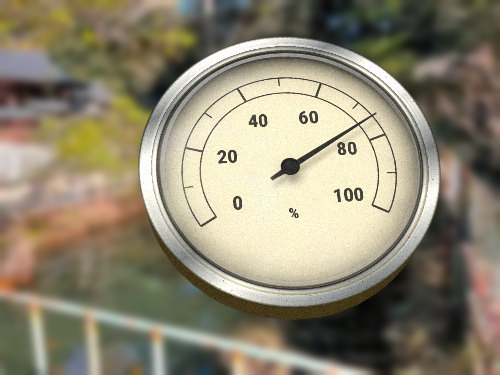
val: % 75
